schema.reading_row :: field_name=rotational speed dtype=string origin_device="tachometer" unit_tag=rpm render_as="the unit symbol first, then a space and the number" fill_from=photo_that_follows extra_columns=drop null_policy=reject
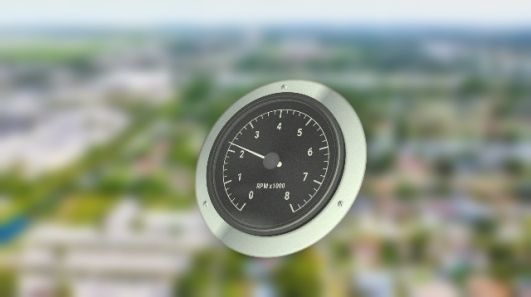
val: rpm 2200
